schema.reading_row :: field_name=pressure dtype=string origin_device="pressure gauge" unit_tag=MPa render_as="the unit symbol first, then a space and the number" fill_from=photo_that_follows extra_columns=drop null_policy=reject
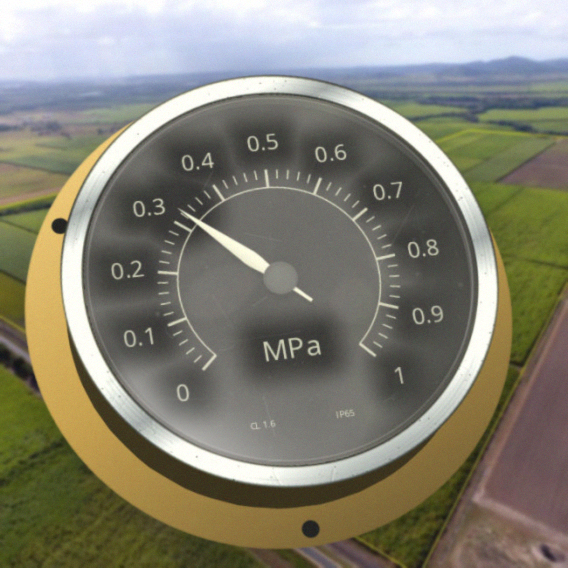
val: MPa 0.32
